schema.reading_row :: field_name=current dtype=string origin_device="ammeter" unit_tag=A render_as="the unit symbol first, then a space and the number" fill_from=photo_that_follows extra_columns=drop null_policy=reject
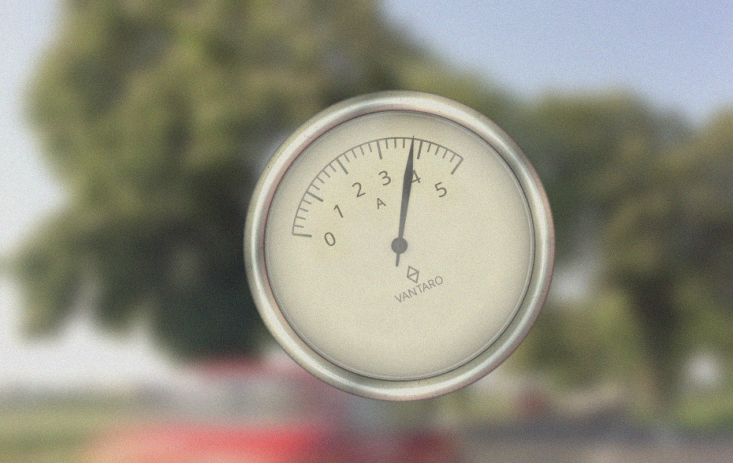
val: A 3.8
